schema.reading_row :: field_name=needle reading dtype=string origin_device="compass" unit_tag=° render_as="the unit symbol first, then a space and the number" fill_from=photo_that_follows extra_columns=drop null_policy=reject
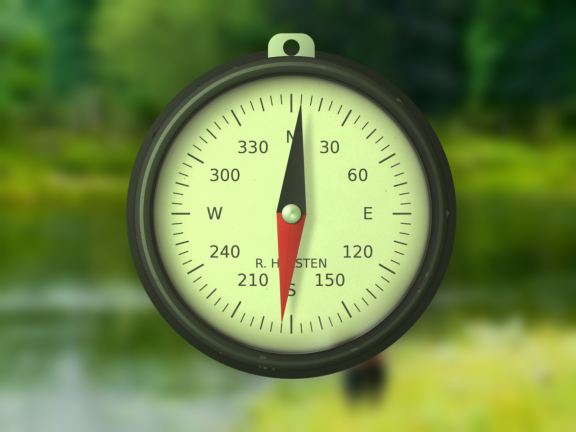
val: ° 185
